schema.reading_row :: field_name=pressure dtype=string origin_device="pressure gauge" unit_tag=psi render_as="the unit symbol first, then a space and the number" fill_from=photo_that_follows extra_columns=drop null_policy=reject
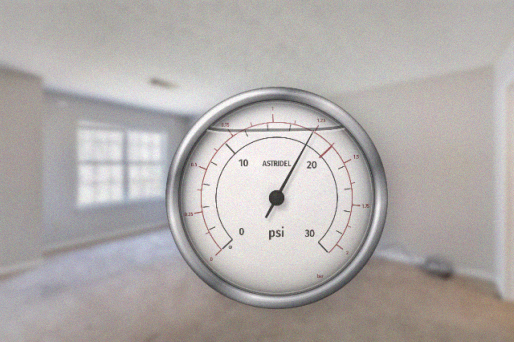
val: psi 18
